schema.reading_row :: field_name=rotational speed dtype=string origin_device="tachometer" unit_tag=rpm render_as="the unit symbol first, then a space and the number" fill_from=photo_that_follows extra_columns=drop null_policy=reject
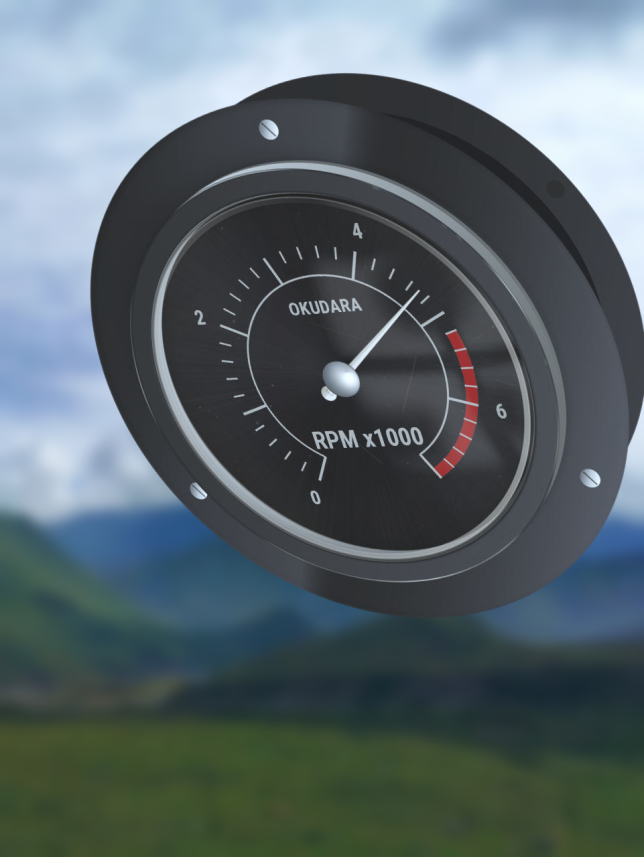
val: rpm 4700
